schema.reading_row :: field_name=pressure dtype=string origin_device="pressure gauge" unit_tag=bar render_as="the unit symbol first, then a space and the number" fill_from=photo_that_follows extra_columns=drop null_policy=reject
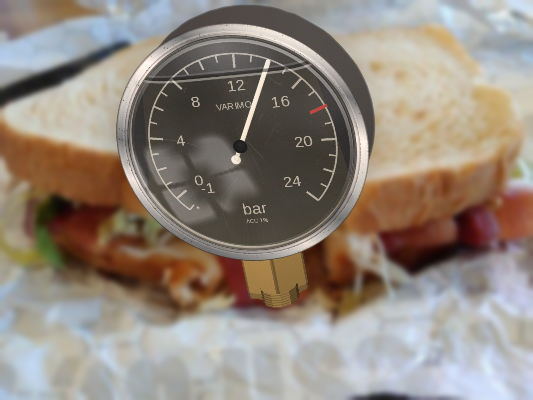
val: bar 14
